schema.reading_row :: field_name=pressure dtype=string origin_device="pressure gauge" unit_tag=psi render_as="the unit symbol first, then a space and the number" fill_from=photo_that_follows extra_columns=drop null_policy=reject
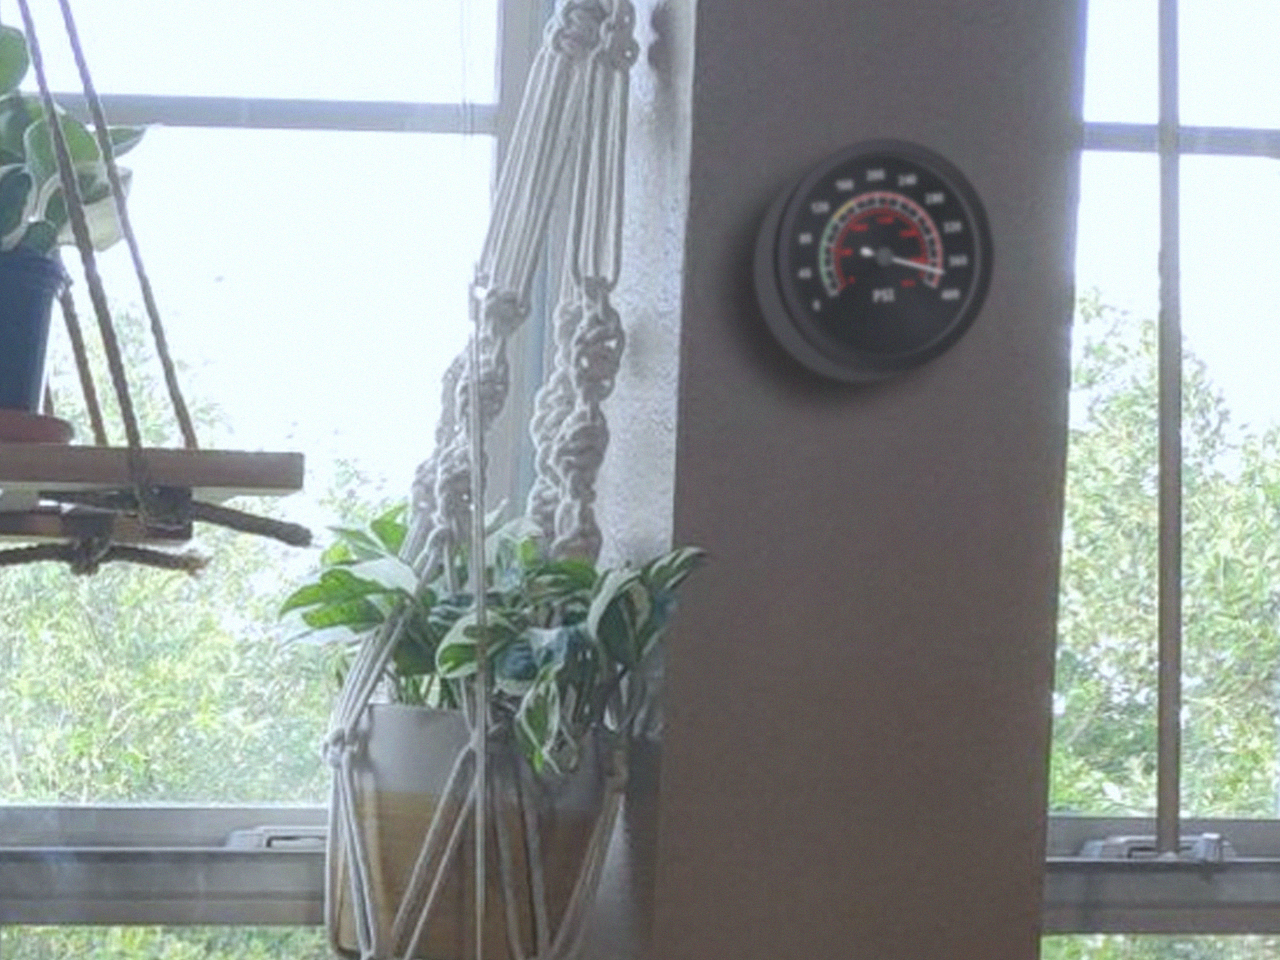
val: psi 380
